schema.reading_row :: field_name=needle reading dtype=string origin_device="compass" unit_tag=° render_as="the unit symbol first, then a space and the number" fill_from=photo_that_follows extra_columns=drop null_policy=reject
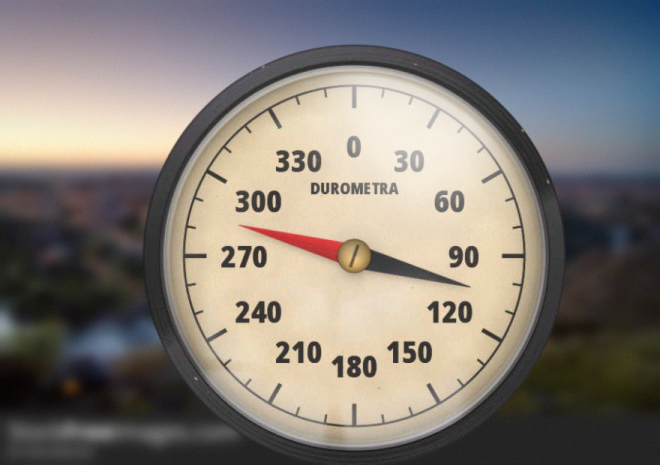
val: ° 285
